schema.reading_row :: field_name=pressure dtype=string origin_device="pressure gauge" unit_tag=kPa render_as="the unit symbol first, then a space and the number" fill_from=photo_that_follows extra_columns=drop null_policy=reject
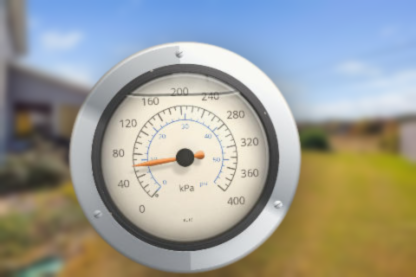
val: kPa 60
